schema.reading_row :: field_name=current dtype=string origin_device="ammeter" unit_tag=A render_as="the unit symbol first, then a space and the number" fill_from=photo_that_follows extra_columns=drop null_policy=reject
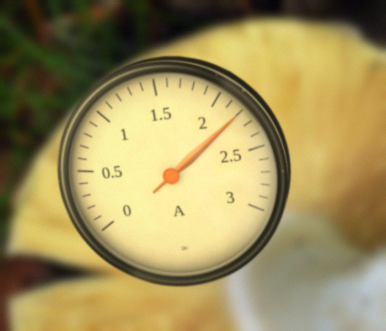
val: A 2.2
